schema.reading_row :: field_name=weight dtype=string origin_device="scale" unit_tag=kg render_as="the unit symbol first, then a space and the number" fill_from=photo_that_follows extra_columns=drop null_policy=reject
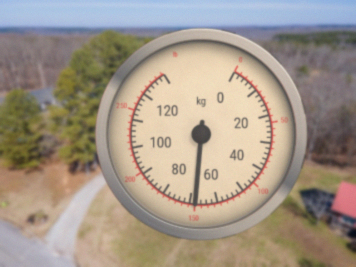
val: kg 68
